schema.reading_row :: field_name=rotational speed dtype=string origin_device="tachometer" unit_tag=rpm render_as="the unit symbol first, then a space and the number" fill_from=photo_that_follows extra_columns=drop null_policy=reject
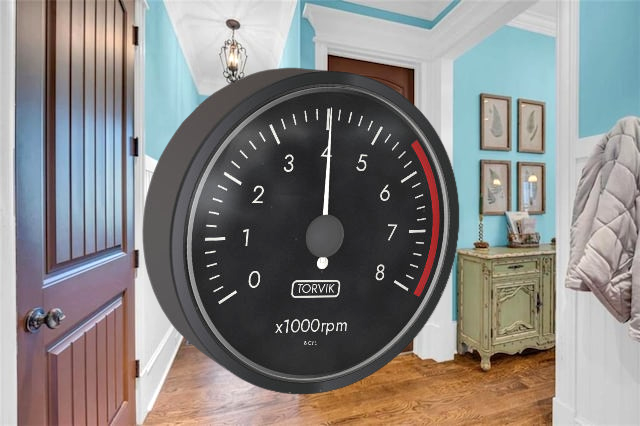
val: rpm 4000
